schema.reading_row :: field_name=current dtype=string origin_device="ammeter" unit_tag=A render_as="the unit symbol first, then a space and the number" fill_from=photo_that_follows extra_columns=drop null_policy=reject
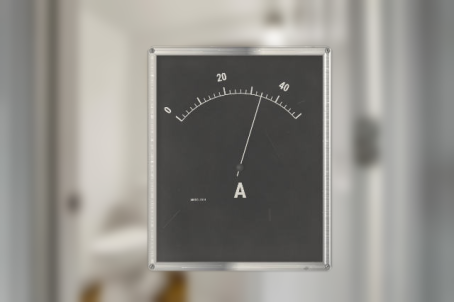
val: A 34
